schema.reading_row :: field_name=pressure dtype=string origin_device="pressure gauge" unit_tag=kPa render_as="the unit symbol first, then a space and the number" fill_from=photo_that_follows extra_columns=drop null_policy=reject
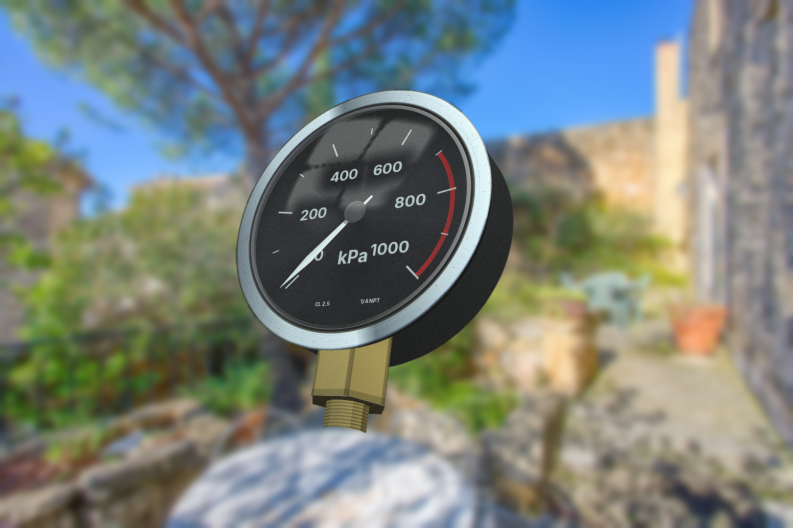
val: kPa 0
